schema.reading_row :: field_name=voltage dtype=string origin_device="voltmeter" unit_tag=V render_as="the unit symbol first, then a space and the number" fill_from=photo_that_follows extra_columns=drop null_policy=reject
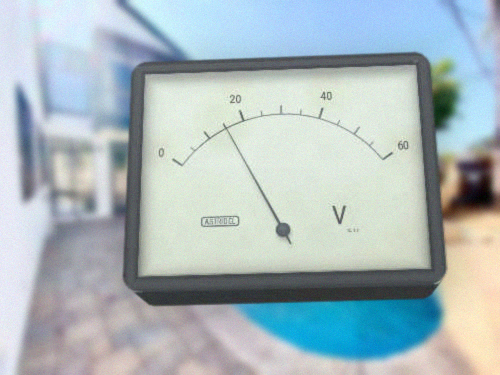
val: V 15
